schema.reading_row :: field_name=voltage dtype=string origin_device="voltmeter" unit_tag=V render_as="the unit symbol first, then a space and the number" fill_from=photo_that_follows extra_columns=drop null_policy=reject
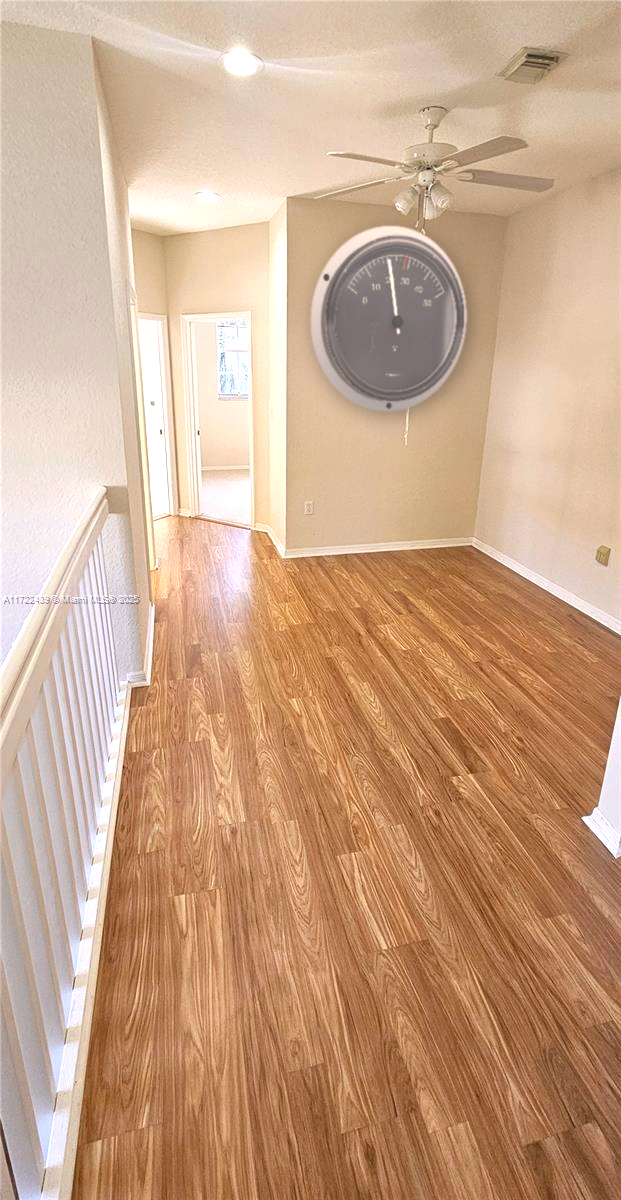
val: V 20
